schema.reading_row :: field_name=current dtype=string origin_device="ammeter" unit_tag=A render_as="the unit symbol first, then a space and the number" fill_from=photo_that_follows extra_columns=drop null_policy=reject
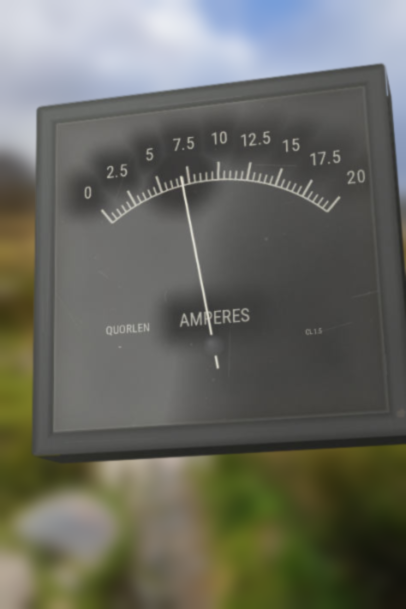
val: A 7
